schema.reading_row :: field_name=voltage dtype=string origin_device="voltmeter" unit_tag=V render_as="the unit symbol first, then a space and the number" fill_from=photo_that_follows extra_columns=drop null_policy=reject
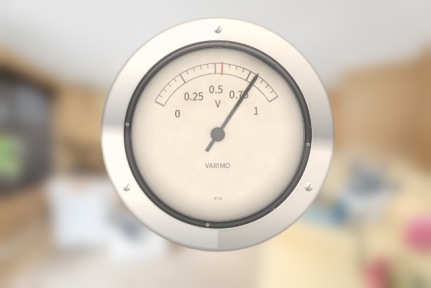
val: V 0.8
